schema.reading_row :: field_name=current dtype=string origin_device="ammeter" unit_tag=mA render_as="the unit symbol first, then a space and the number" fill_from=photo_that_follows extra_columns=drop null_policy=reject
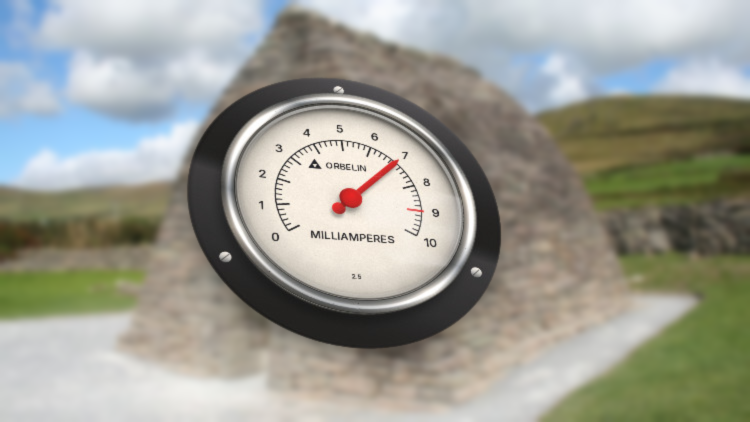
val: mA 7
